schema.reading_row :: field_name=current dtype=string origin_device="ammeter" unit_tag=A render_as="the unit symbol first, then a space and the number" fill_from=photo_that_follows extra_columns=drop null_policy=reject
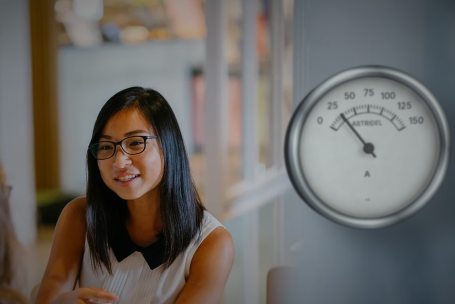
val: A 25
